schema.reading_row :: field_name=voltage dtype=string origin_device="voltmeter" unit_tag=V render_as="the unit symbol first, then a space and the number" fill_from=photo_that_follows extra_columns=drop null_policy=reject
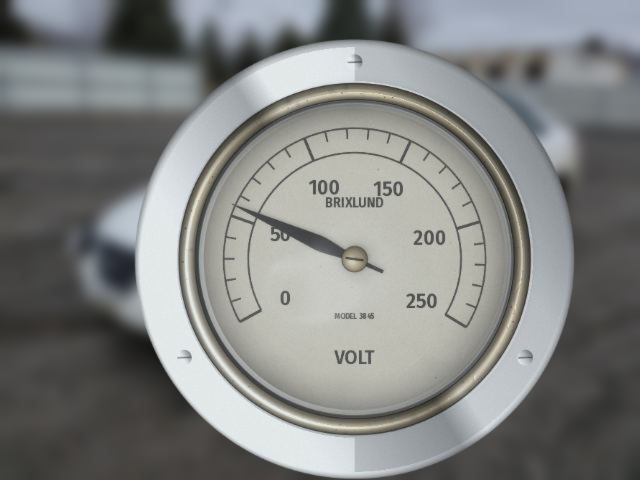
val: V 55
